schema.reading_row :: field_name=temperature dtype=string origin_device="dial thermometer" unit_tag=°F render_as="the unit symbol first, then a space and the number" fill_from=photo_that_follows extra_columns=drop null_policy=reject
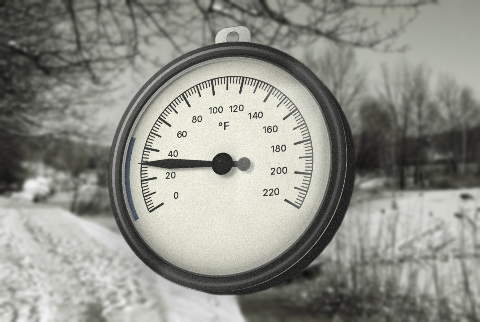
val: °F 30
